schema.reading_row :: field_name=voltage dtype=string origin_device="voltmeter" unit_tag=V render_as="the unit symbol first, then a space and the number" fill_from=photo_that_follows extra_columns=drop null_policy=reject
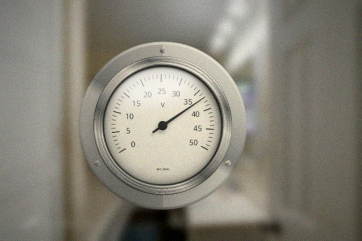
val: V 37
